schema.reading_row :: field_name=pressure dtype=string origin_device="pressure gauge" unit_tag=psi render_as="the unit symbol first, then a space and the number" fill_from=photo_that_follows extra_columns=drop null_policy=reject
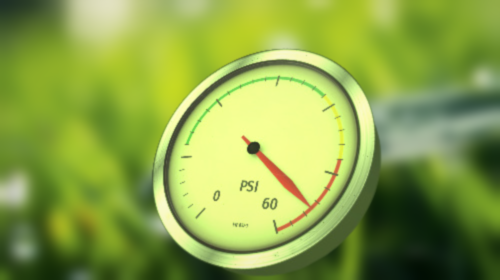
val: psi 55
